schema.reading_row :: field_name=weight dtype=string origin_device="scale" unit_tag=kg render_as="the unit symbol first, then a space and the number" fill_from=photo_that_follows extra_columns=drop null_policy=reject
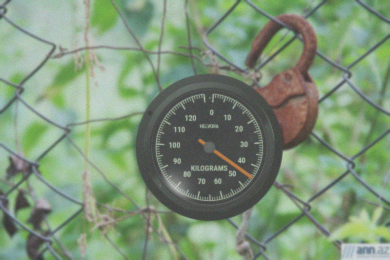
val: kg 45
